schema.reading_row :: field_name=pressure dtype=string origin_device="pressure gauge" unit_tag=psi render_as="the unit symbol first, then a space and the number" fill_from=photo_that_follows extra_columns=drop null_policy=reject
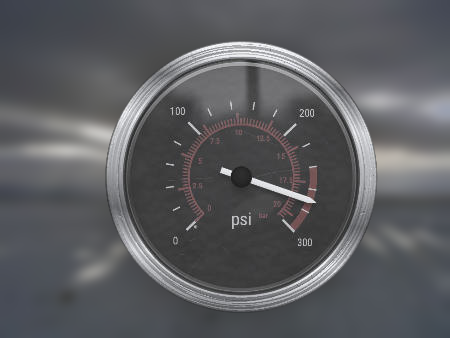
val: psi 270
